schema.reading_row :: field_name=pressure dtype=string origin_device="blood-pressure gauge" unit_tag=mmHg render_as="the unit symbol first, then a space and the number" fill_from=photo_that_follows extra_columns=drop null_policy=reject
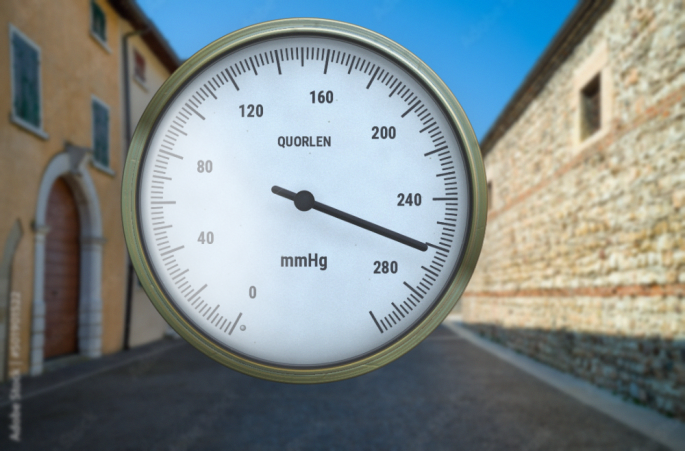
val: mmHg 262
